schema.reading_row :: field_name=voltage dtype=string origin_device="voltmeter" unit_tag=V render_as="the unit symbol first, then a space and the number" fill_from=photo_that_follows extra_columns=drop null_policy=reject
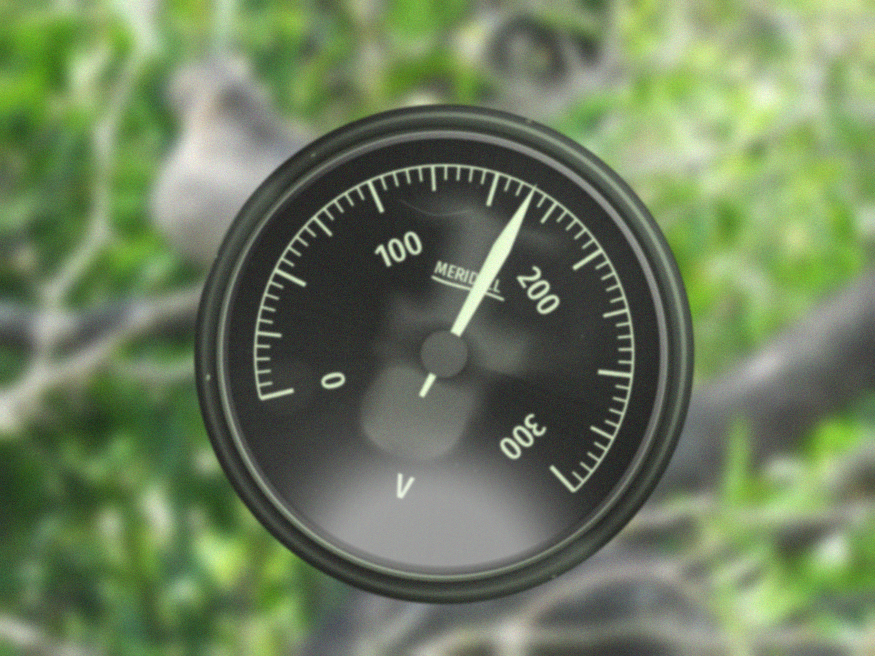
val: V 165
